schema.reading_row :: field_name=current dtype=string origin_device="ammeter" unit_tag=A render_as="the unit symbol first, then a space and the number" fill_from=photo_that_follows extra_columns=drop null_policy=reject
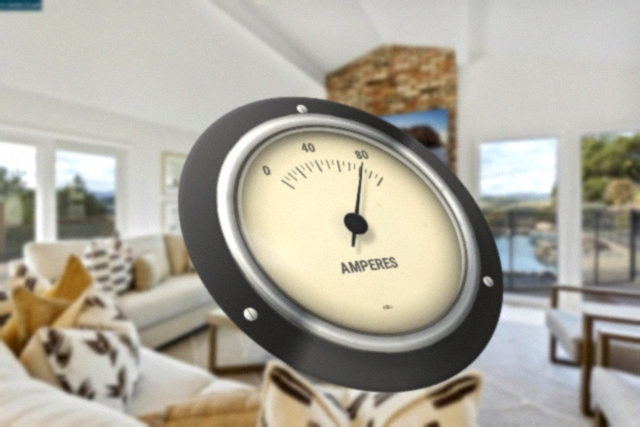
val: A 80
